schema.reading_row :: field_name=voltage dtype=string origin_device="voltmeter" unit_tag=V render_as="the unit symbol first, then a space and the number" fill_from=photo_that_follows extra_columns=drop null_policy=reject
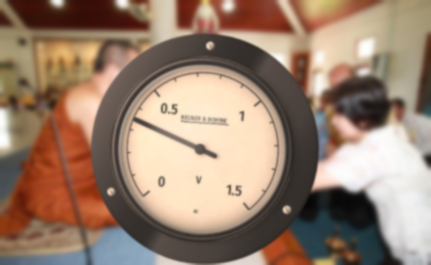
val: V 0.35
